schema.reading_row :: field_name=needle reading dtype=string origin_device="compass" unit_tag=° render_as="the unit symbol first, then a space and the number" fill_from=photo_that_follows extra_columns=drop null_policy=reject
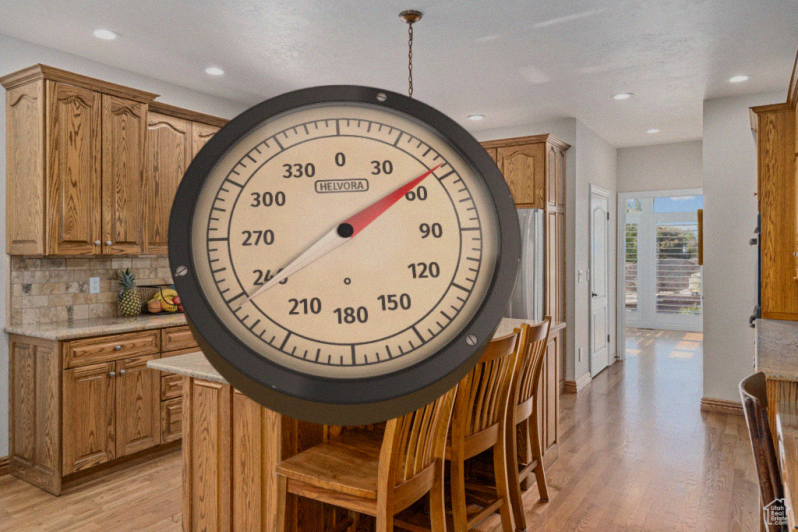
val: ° 55
